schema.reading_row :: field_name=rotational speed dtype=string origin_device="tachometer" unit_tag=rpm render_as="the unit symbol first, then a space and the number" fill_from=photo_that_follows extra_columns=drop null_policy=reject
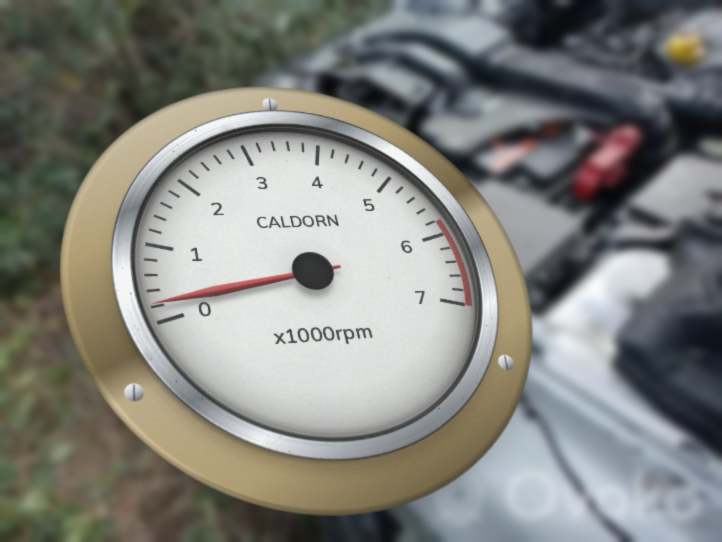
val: rpm 200
